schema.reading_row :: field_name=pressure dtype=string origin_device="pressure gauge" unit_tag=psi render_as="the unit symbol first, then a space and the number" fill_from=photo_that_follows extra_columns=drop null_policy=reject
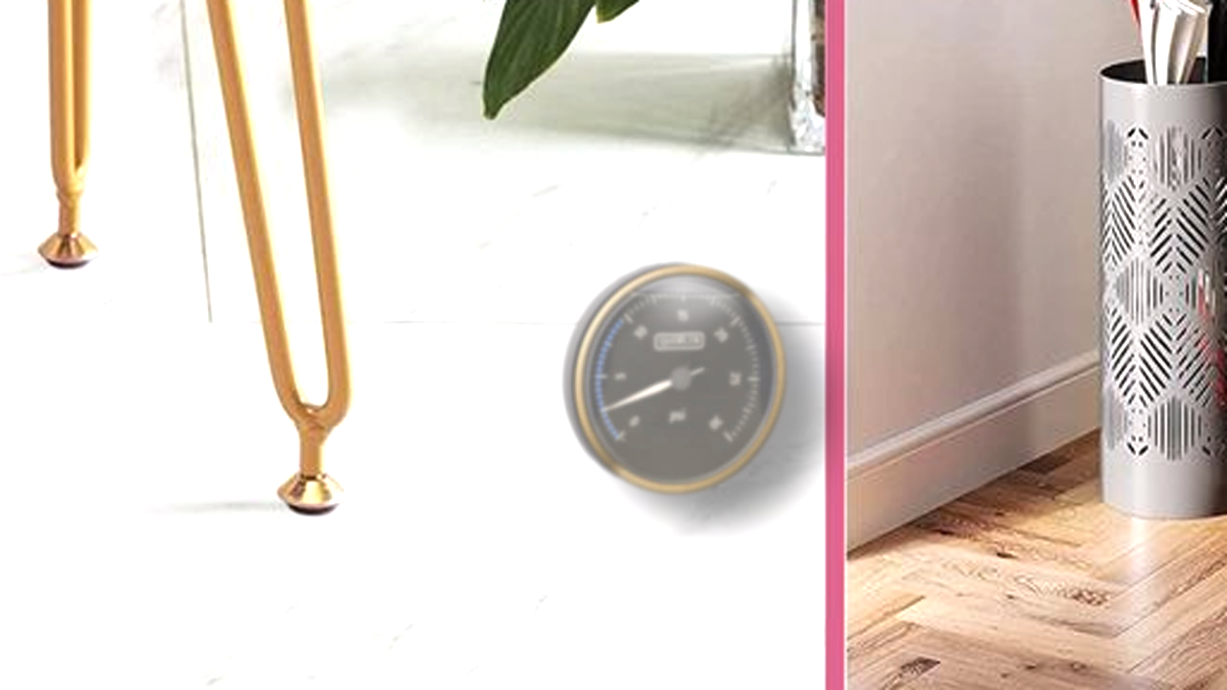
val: psi 2.5
